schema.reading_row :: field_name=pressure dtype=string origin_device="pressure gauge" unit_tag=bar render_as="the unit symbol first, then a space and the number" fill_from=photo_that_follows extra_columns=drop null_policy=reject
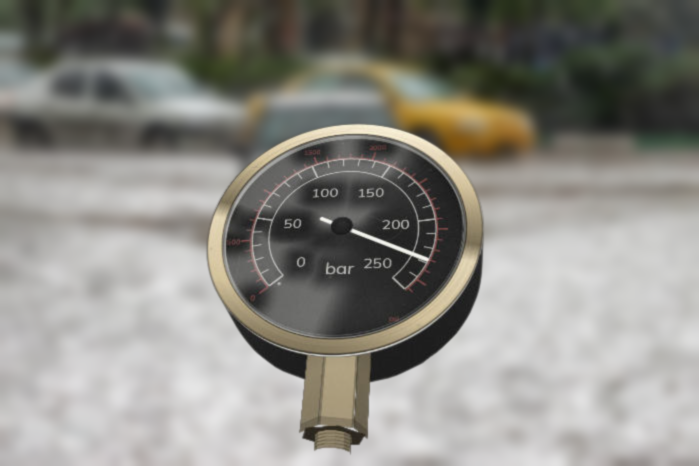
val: bar 230
